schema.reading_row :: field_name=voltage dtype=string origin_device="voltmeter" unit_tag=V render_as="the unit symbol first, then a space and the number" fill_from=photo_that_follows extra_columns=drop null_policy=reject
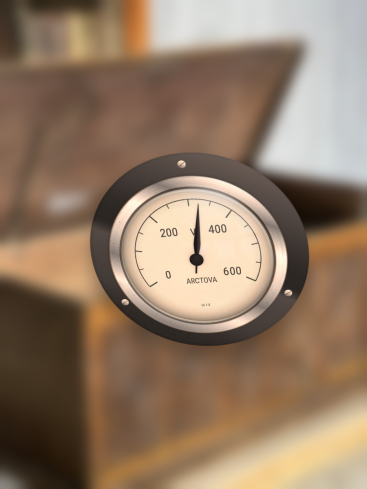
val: V 325
